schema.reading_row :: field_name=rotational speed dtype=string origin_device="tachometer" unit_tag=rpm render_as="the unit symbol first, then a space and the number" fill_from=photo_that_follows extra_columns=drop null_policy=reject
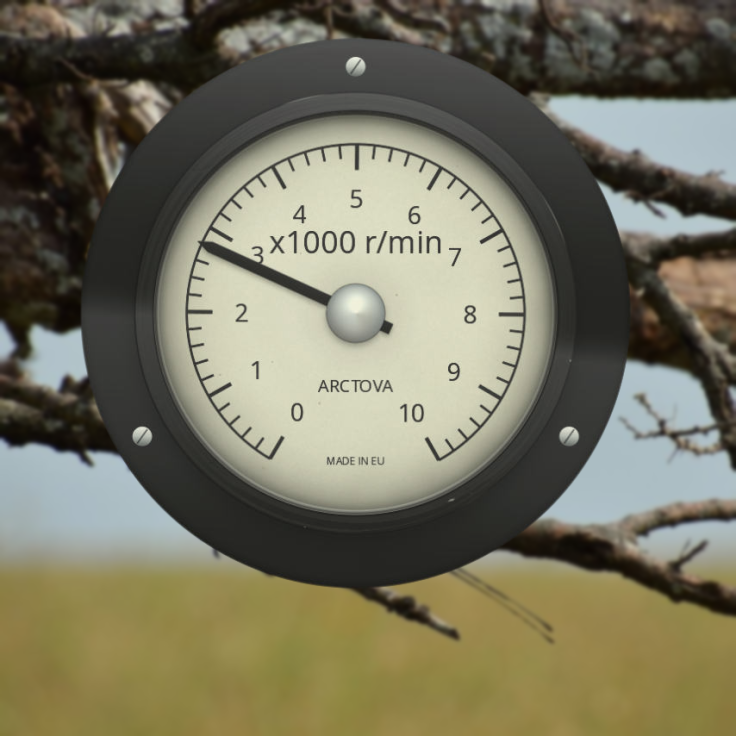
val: rpm 2800
